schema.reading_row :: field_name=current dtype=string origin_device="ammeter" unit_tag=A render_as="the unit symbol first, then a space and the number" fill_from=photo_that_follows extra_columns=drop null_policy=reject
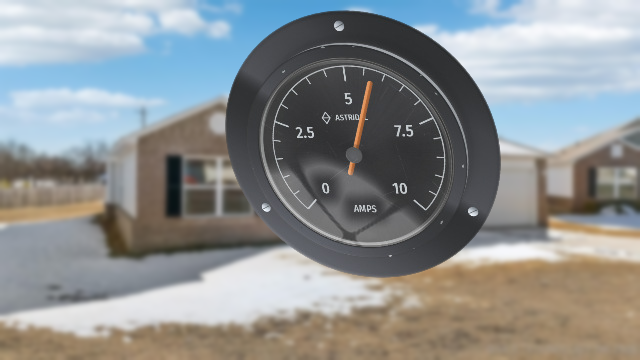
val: A 5.75
